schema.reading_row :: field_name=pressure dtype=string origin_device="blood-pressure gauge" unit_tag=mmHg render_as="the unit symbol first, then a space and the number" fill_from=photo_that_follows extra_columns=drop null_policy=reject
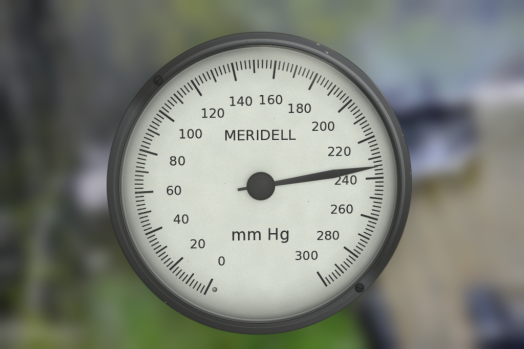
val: mmHg 234
